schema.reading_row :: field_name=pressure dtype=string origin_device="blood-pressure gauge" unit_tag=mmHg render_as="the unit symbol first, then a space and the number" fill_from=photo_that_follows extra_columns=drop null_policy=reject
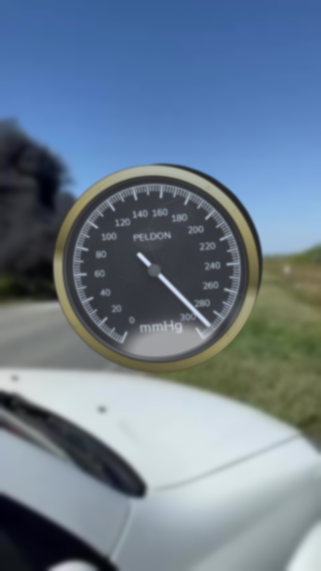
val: mmHg 290
